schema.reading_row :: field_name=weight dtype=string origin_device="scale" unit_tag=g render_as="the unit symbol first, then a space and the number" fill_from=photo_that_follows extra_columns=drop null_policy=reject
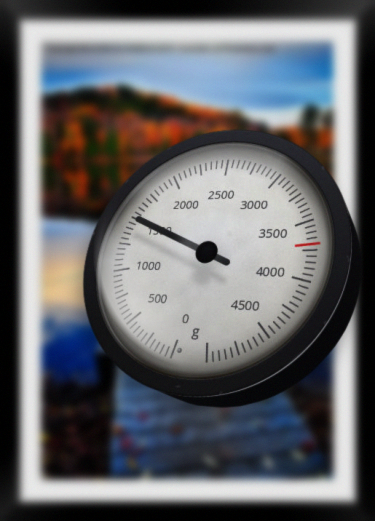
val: g 1500
